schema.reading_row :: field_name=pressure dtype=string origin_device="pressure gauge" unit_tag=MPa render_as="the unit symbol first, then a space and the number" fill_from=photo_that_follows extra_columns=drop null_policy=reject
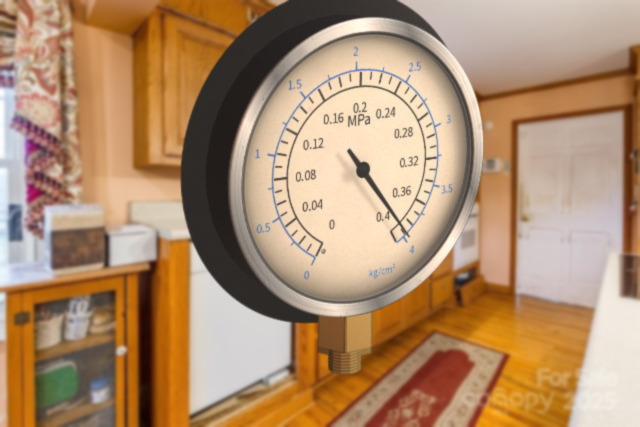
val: MPa 0.39
